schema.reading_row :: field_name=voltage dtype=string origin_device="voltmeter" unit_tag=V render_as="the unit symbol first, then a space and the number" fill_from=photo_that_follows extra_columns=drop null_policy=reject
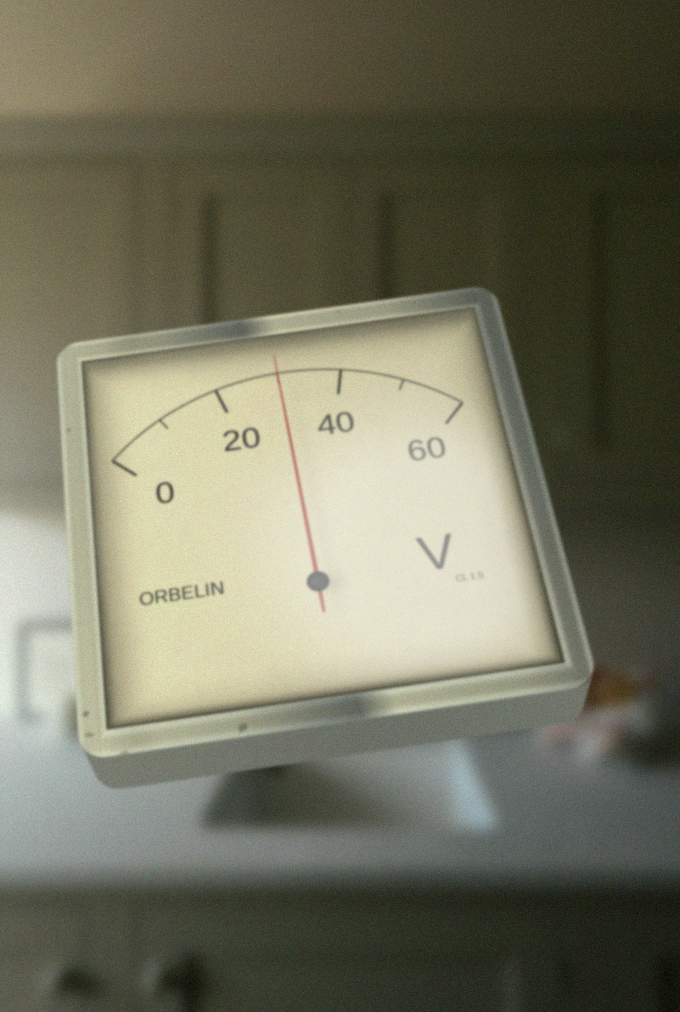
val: V 30
